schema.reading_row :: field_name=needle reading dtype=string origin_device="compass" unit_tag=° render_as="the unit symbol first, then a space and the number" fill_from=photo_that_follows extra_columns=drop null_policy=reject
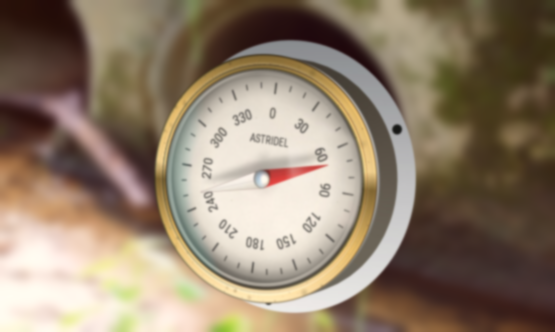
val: ° 70
